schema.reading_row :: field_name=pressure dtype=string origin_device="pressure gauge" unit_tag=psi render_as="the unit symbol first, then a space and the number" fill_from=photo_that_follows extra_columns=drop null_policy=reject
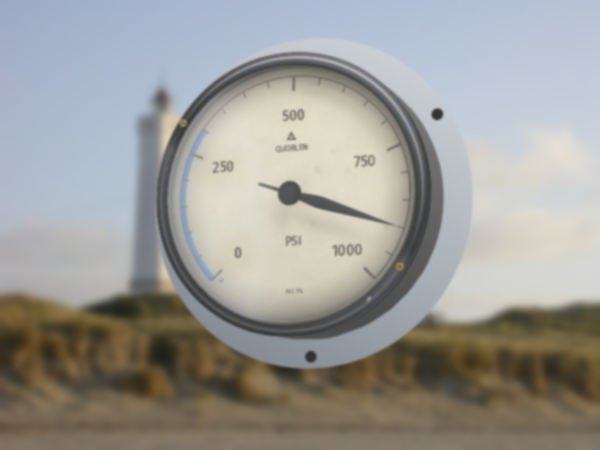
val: psi 900
